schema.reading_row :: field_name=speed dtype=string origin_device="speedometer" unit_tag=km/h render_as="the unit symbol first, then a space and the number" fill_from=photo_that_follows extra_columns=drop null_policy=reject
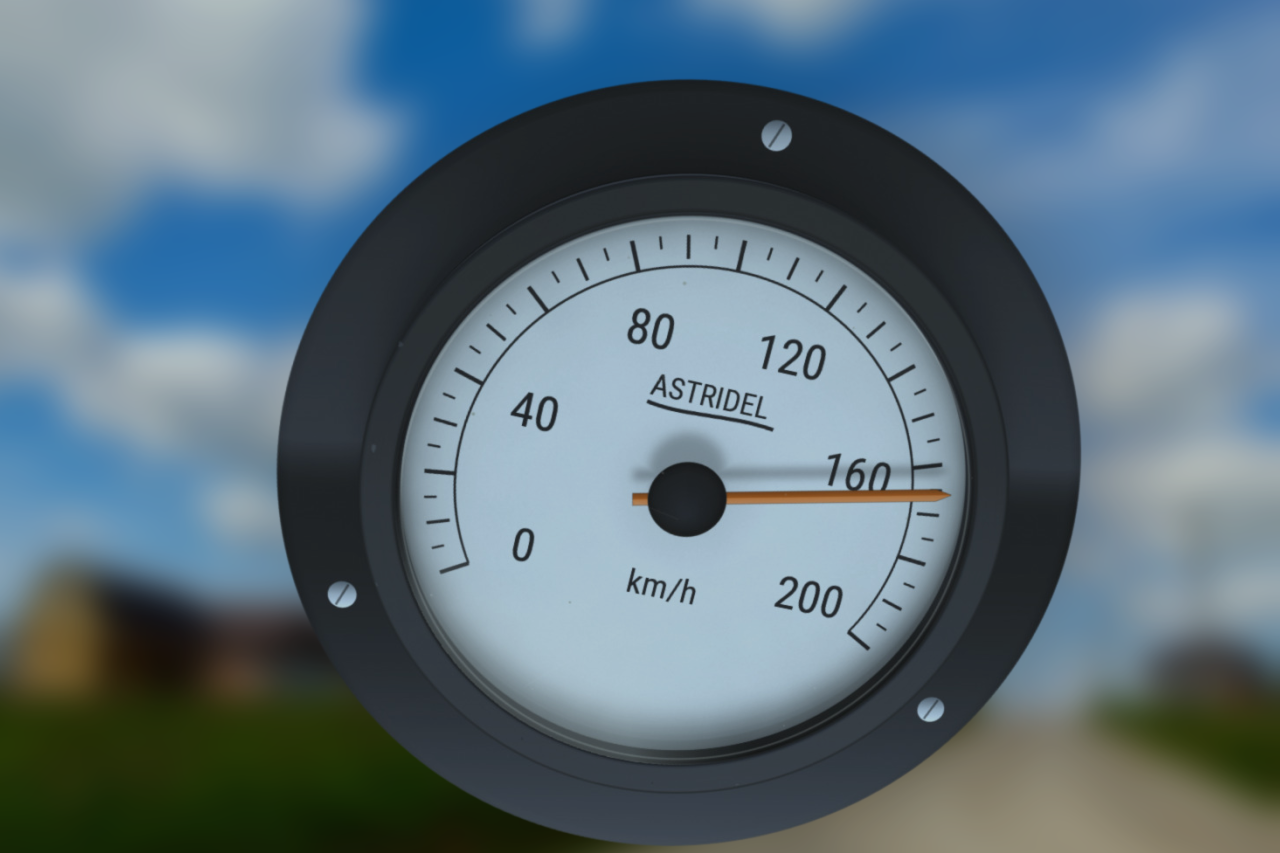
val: km/h 165
